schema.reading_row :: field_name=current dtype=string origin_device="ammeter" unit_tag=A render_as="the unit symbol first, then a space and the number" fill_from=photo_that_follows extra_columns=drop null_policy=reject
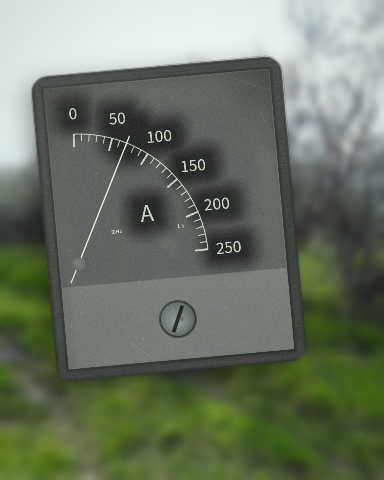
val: A 70
